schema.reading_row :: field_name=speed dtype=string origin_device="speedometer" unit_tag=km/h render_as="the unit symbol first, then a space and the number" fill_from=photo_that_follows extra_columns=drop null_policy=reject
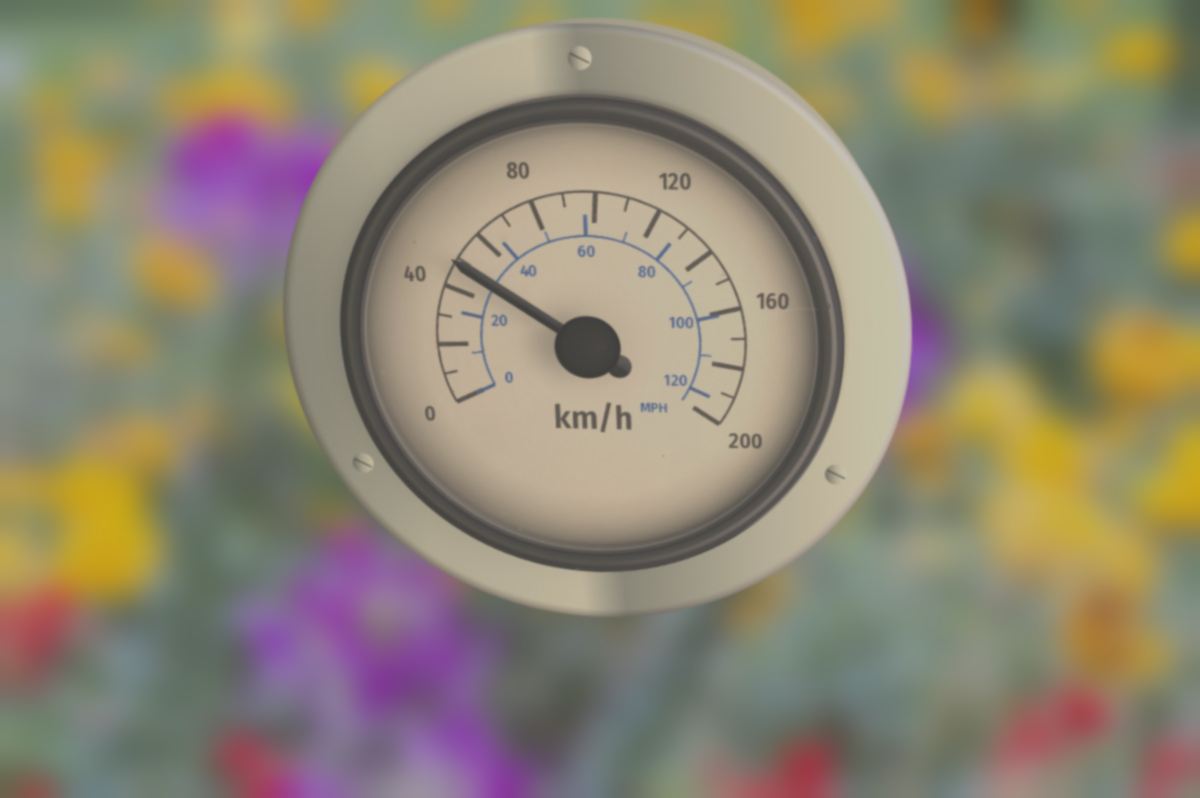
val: km/h 50
